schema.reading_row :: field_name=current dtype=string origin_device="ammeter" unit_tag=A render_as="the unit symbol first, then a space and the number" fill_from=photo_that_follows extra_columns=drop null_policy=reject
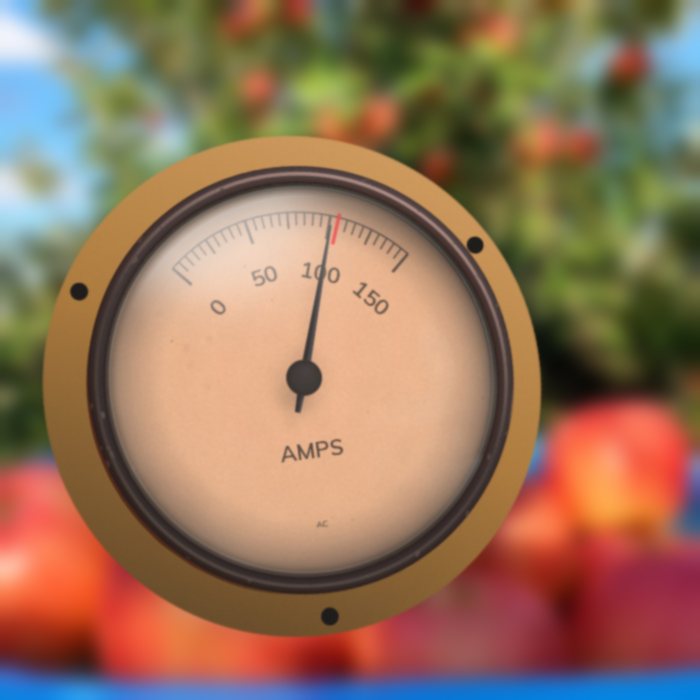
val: A 100
